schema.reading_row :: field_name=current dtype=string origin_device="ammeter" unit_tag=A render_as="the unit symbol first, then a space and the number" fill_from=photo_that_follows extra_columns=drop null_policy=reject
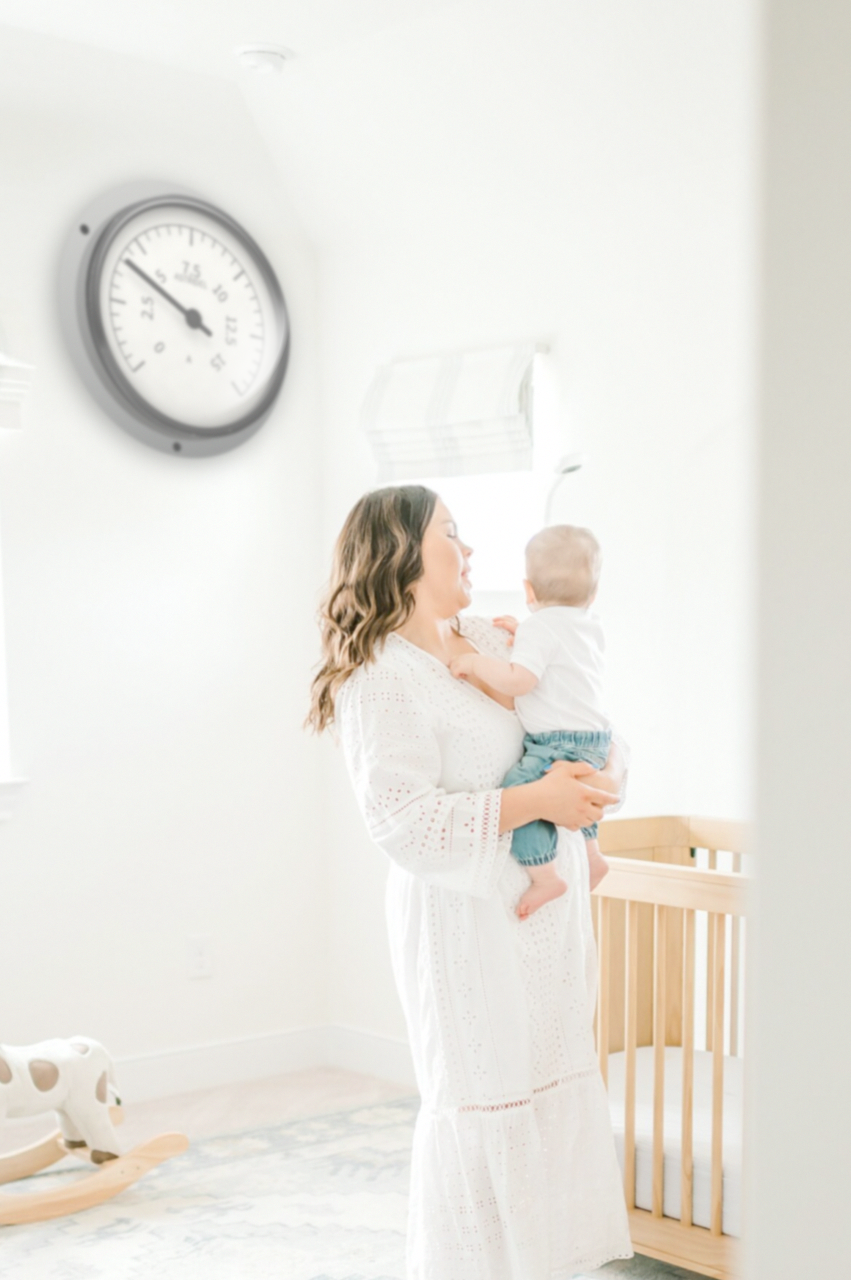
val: A 4
